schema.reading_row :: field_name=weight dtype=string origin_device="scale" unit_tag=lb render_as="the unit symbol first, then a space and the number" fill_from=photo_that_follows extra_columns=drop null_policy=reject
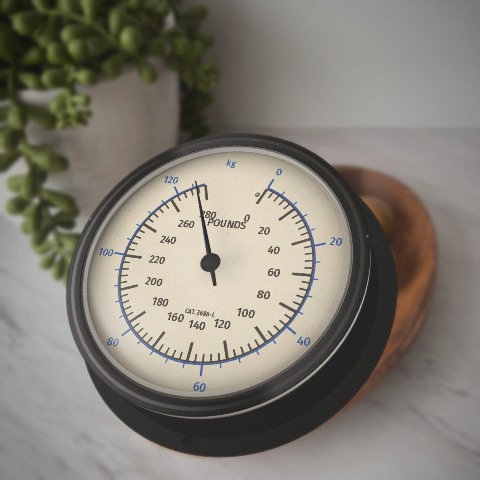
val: lb 276
